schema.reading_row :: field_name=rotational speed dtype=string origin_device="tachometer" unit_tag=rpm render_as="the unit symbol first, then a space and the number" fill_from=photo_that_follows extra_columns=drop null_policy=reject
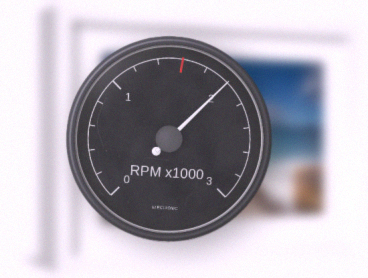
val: rpm 2000
